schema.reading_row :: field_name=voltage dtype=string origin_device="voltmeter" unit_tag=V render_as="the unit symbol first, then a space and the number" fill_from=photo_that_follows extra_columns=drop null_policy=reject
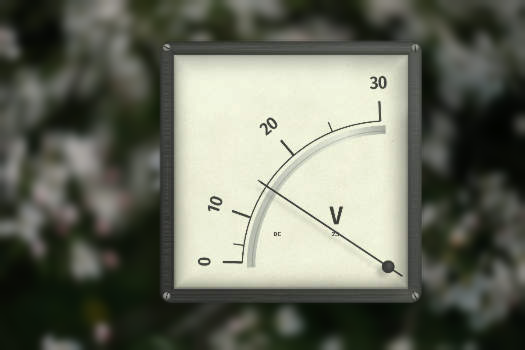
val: V 15
